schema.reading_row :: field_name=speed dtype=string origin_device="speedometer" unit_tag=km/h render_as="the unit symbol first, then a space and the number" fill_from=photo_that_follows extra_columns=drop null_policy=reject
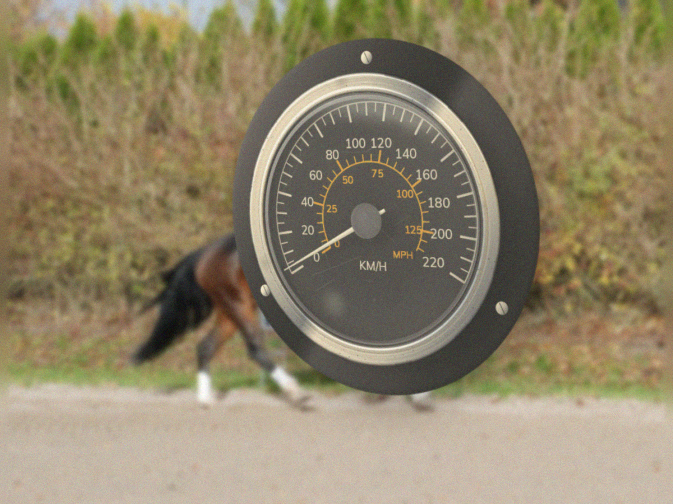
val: km/h 2.5
